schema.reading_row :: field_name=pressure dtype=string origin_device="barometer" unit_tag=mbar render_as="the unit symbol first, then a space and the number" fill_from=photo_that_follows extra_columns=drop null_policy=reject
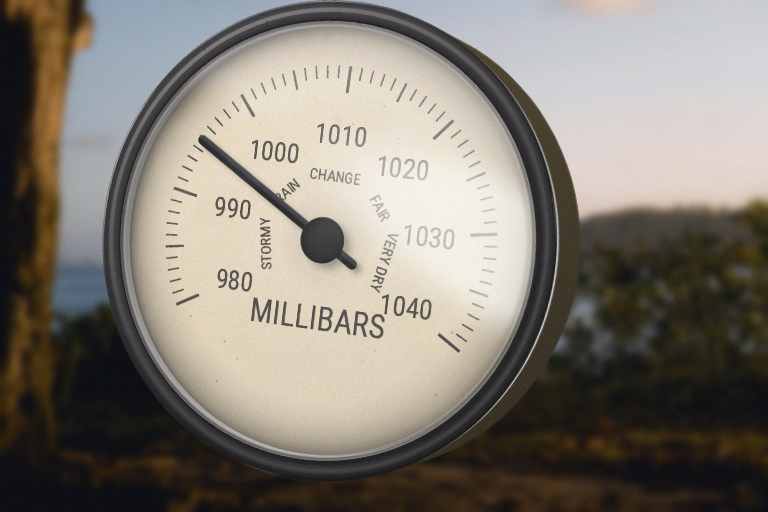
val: mbar 995
